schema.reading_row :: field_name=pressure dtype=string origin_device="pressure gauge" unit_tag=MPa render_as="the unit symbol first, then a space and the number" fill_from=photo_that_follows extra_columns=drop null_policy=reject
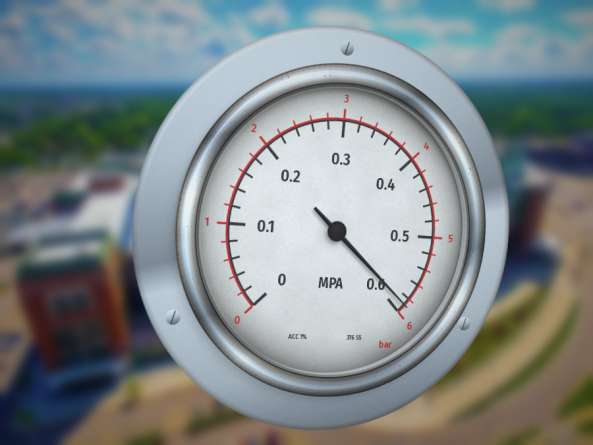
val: MPa 0.59
